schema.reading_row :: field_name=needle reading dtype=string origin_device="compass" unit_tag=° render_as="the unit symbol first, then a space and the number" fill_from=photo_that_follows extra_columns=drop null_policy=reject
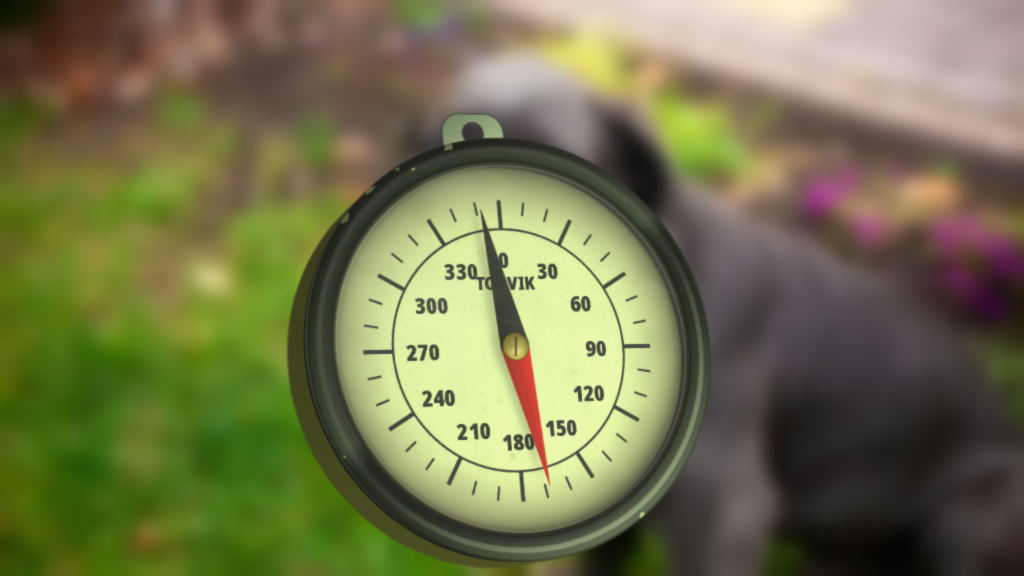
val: ° 170
